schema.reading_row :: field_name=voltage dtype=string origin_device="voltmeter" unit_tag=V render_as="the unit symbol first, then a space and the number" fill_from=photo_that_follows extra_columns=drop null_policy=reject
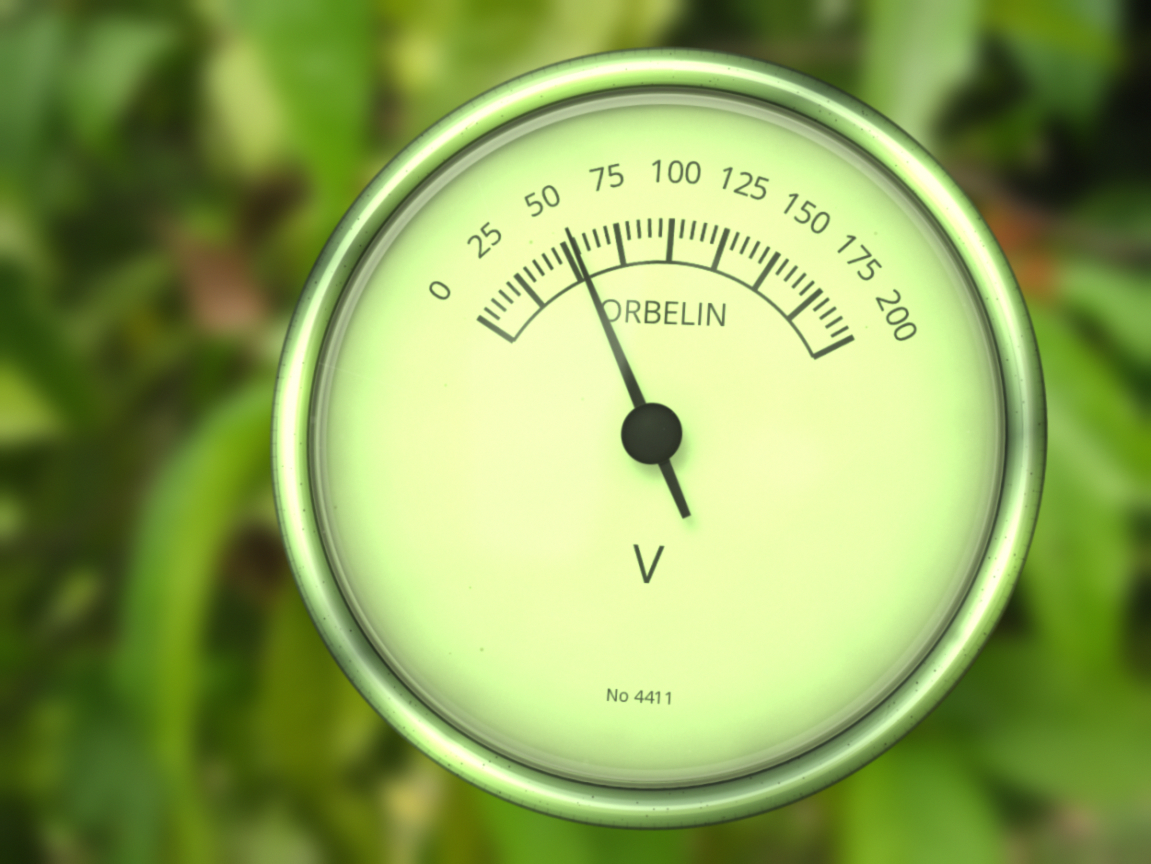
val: V 55
